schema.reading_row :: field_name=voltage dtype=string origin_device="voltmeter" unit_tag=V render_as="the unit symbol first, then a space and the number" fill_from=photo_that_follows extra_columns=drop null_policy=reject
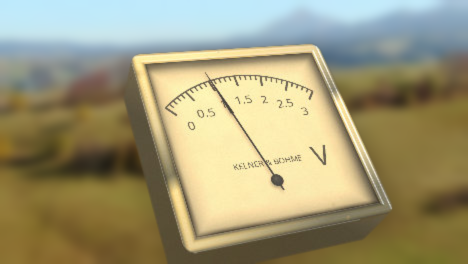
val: V 1
